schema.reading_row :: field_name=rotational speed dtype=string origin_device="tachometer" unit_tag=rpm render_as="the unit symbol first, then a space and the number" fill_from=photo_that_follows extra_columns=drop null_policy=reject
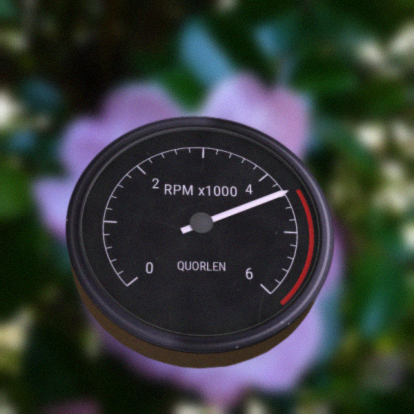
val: rpm 4400
